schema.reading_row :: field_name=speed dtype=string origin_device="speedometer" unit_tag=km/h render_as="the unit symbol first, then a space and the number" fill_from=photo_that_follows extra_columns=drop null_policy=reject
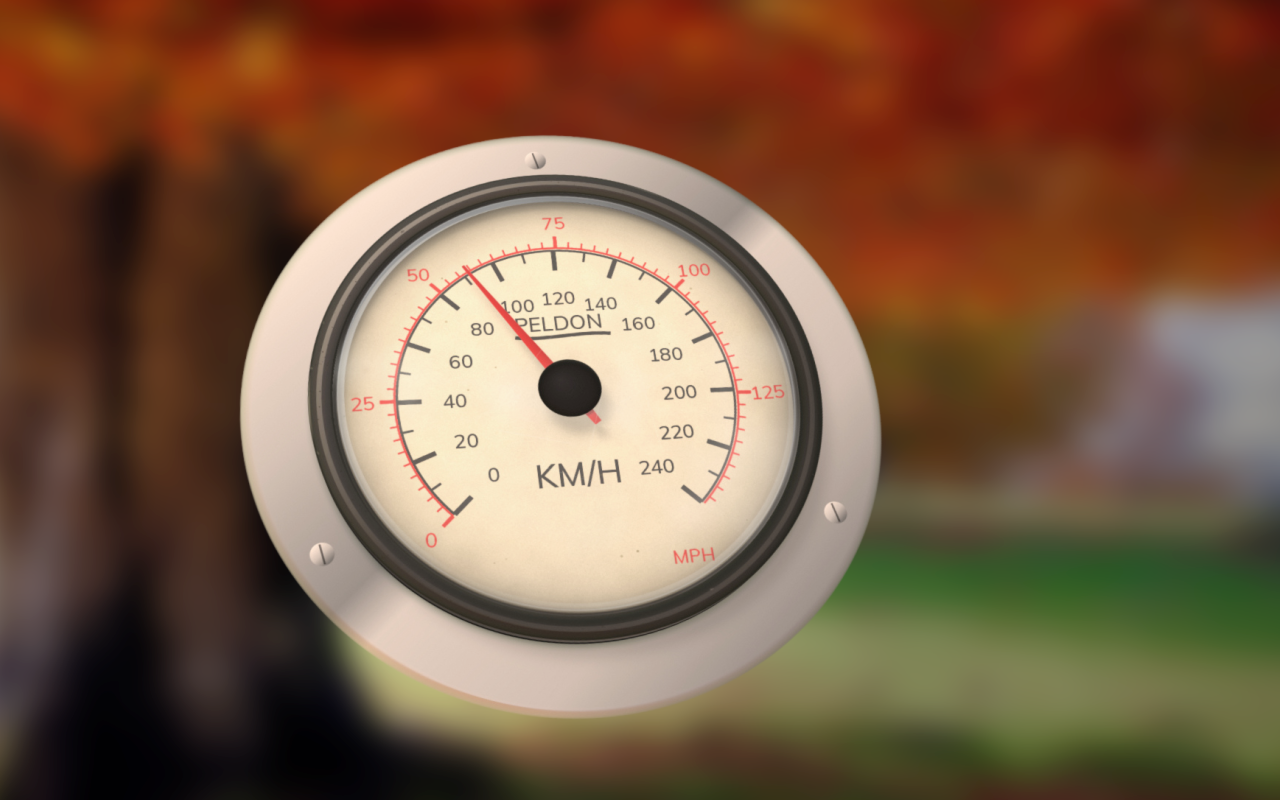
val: km/h 90
